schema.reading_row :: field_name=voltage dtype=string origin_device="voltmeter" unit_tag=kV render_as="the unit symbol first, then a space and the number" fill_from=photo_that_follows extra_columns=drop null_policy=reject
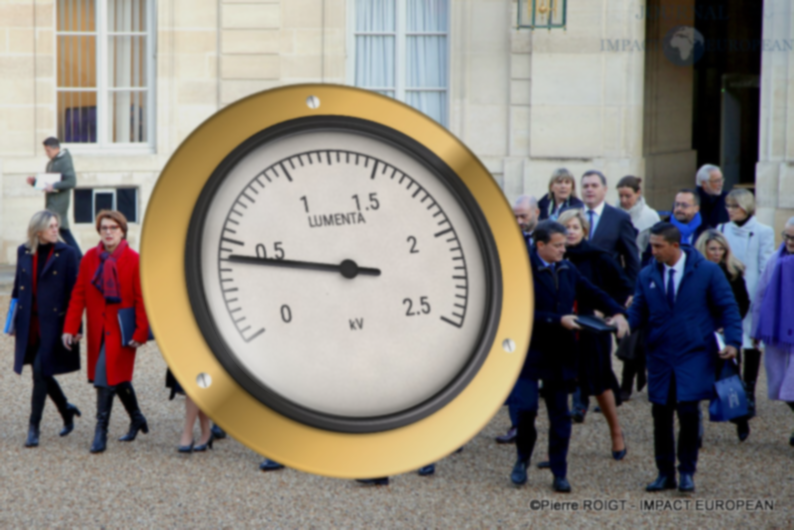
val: kV 0.4
